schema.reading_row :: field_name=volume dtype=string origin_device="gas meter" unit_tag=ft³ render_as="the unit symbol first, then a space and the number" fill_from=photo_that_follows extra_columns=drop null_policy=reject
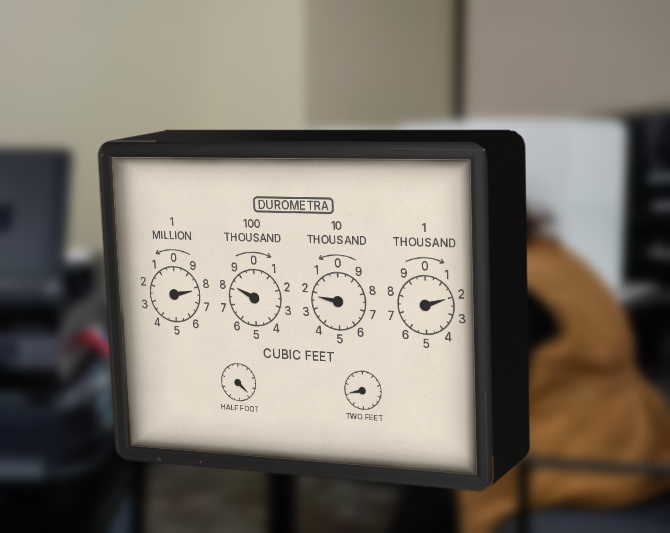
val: ft³ 782200
